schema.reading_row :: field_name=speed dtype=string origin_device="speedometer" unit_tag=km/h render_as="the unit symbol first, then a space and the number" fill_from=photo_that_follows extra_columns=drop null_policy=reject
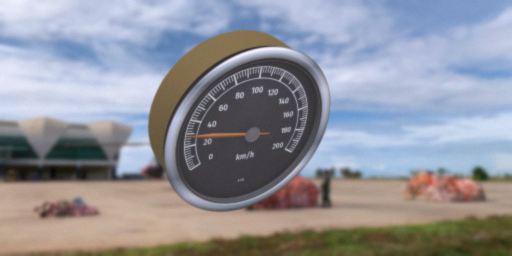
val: km/h 30
